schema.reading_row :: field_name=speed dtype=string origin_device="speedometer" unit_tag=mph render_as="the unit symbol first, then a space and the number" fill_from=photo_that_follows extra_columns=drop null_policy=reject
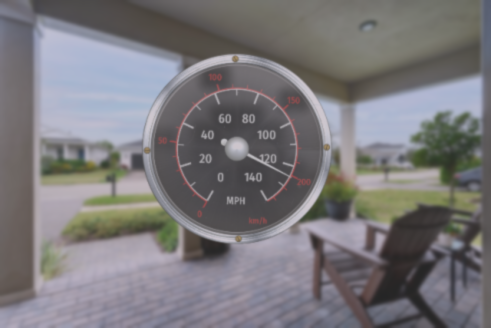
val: mph 125
